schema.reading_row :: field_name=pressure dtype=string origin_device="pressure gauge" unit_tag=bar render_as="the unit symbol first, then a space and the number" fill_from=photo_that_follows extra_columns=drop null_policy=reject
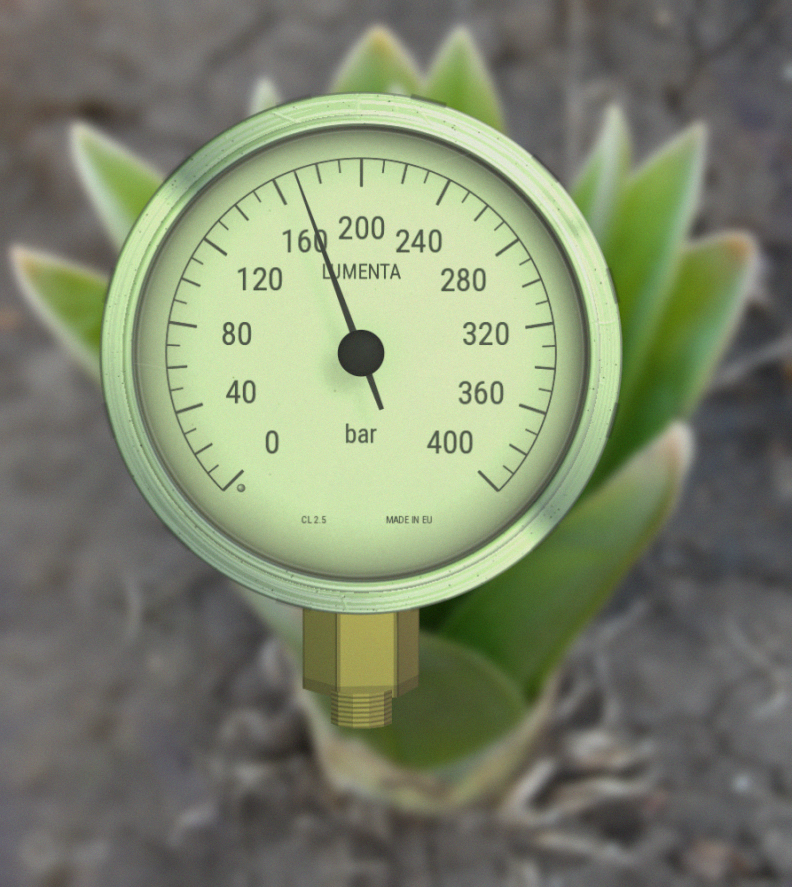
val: bar 170
